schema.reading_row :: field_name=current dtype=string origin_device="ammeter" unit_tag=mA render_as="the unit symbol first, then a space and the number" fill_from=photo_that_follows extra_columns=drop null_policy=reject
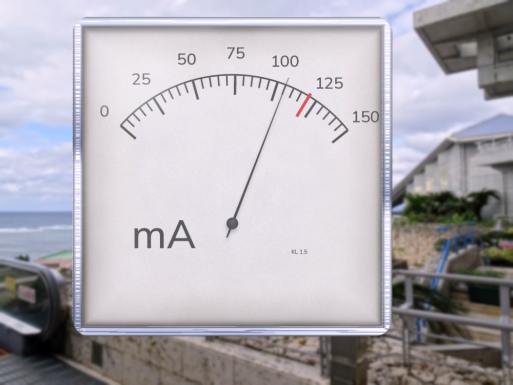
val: mA 105
